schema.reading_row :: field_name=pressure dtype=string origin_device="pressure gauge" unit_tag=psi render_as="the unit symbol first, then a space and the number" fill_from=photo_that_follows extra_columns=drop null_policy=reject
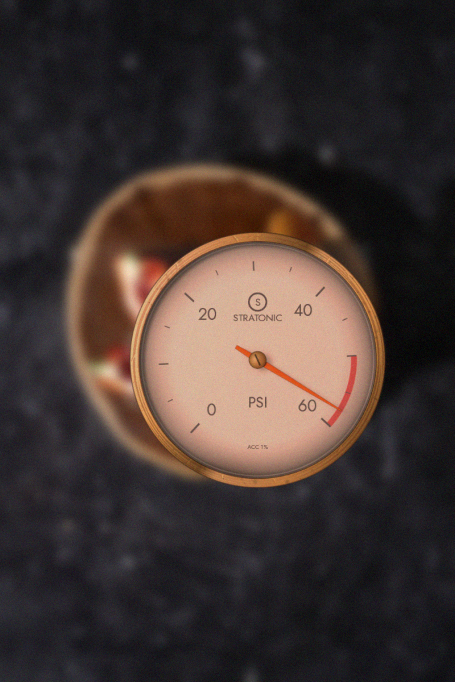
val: psi 57.5
